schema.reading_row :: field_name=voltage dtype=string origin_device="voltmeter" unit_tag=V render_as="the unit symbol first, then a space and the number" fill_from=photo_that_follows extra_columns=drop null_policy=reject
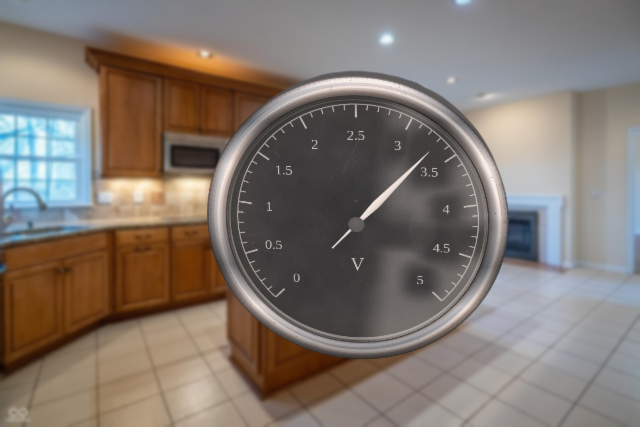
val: V 3.3
